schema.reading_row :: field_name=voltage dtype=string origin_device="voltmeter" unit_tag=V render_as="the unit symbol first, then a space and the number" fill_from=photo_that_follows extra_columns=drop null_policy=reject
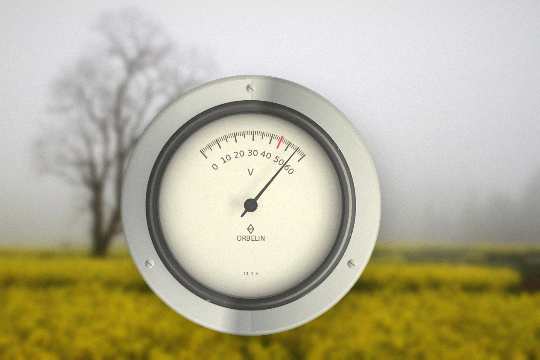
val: V 55
